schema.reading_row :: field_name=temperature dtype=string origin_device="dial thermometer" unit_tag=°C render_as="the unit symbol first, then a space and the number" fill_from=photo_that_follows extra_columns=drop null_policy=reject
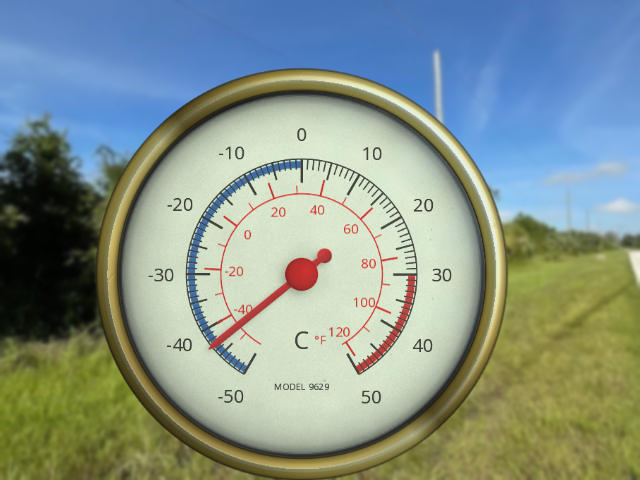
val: °C -43
